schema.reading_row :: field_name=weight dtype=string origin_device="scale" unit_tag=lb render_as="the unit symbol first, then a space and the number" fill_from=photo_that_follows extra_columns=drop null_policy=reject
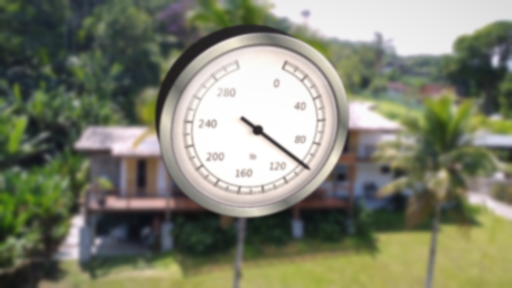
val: lb 100
